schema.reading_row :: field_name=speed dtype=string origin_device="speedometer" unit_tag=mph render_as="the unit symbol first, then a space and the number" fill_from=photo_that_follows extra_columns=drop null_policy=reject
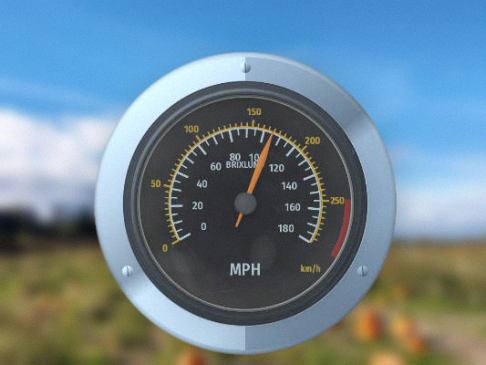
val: mph 105
